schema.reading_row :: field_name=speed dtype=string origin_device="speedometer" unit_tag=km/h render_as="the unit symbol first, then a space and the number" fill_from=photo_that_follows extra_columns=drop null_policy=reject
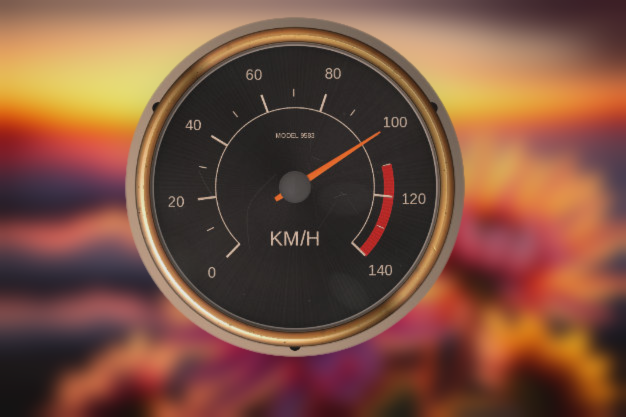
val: km/h 100
